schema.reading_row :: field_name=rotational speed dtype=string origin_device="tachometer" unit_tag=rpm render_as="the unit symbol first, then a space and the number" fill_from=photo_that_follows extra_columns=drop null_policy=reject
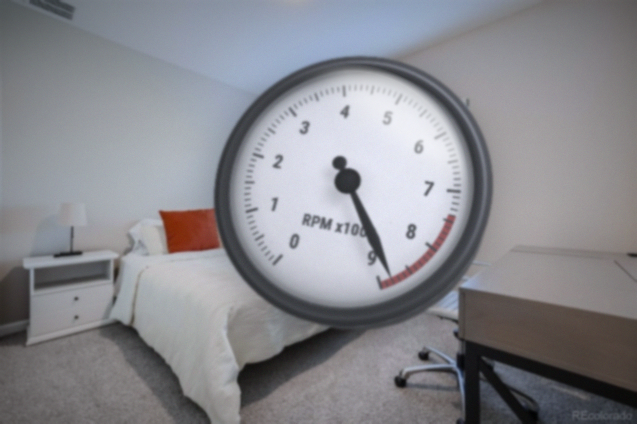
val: rpm 8800
